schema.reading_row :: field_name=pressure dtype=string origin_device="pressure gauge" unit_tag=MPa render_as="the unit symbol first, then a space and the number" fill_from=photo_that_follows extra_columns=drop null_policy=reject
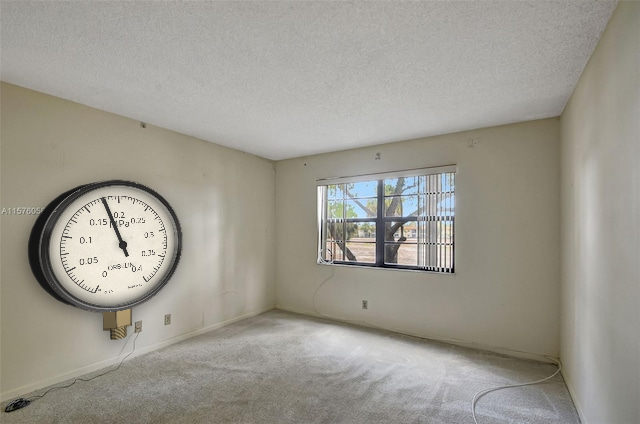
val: MPa 0.175
